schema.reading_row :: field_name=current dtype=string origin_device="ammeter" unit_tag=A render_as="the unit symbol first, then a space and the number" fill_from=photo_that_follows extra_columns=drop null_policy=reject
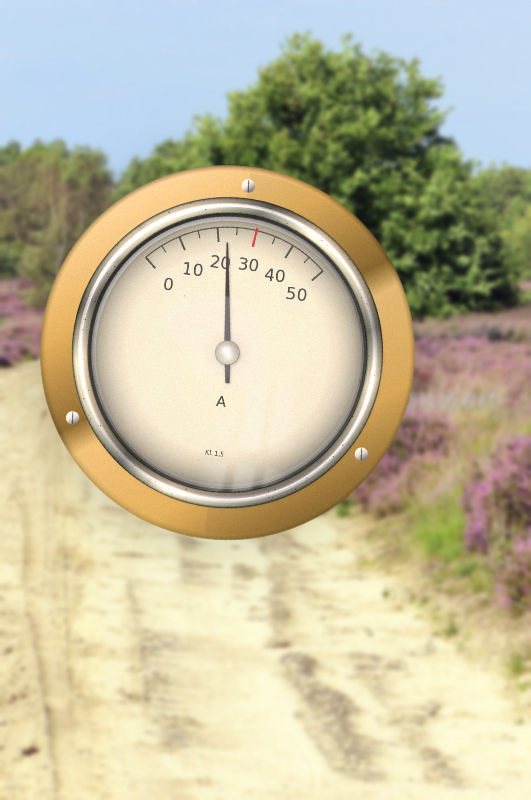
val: A 22.5
